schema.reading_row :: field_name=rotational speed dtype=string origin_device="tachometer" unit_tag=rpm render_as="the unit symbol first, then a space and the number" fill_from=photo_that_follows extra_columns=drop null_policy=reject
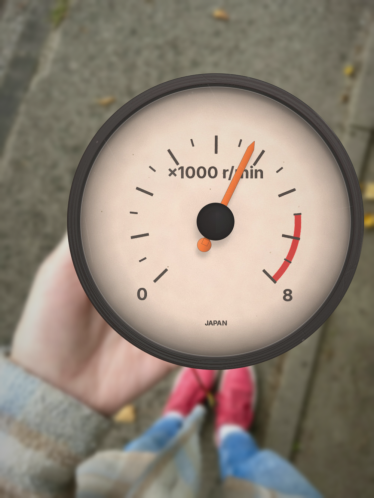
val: rpm 4750
